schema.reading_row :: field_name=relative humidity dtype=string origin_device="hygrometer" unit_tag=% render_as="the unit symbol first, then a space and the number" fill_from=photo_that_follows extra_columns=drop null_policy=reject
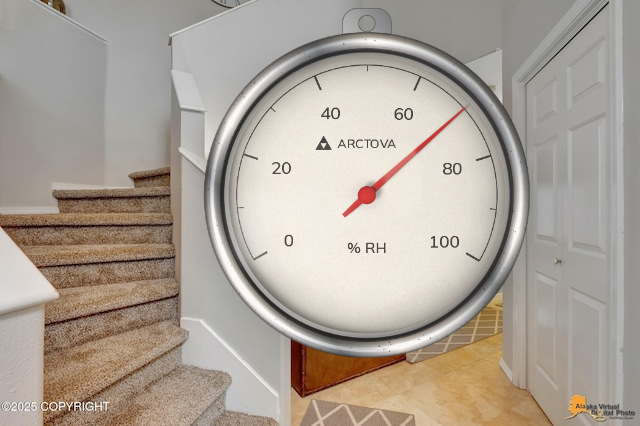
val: % 70
